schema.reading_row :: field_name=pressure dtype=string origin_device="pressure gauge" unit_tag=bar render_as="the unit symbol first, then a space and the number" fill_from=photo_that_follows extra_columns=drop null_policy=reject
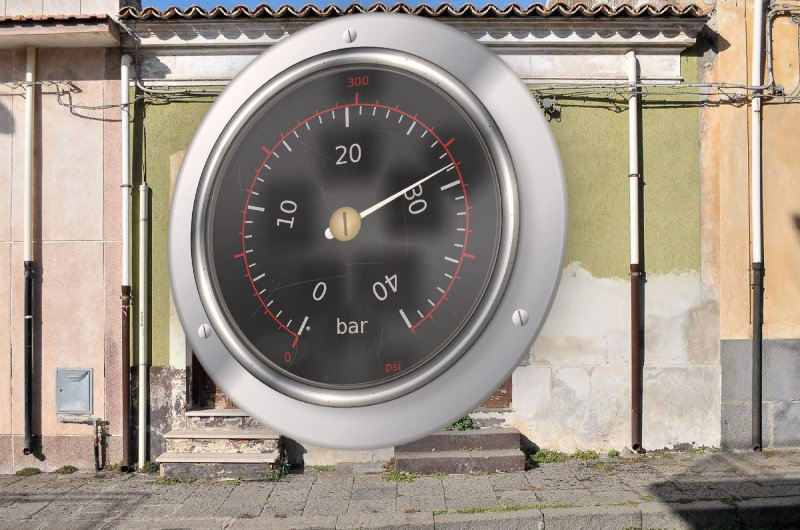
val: bar 29
